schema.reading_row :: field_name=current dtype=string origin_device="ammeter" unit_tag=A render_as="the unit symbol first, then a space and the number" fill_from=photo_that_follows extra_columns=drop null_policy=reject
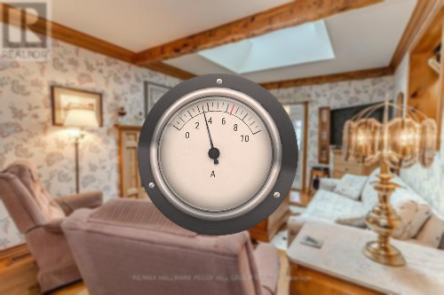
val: A 3.5
